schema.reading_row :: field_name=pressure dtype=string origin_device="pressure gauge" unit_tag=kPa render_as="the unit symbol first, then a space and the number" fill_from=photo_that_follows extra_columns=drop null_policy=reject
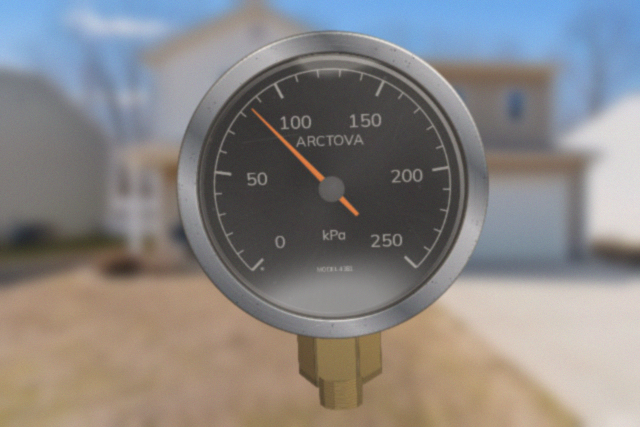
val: kPa 85
